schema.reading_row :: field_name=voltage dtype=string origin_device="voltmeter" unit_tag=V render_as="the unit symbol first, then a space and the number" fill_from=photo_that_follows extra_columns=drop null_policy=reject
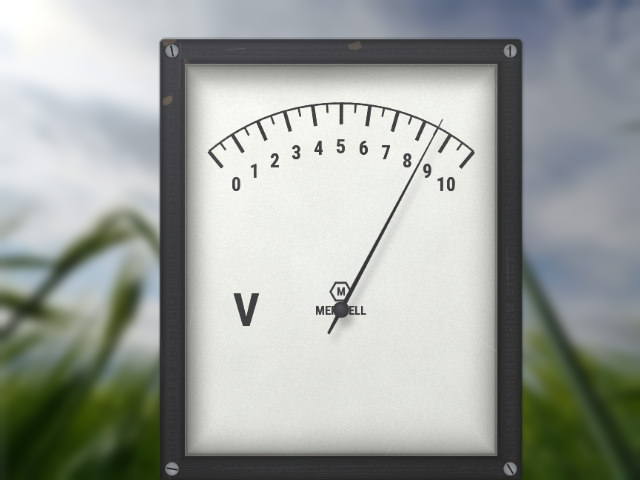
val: V 8.5
